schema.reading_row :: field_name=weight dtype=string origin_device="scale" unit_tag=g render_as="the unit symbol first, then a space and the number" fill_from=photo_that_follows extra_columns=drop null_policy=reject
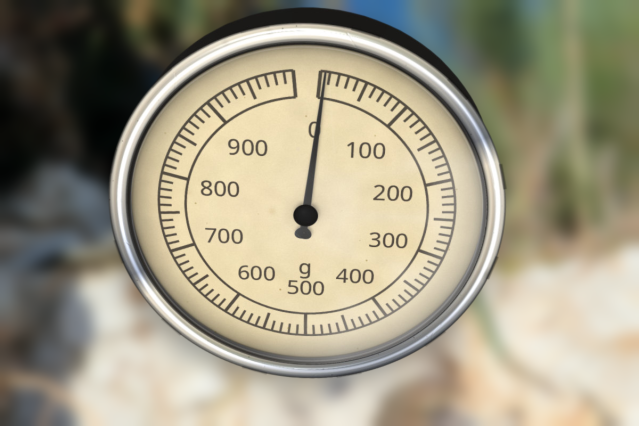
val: g 5
